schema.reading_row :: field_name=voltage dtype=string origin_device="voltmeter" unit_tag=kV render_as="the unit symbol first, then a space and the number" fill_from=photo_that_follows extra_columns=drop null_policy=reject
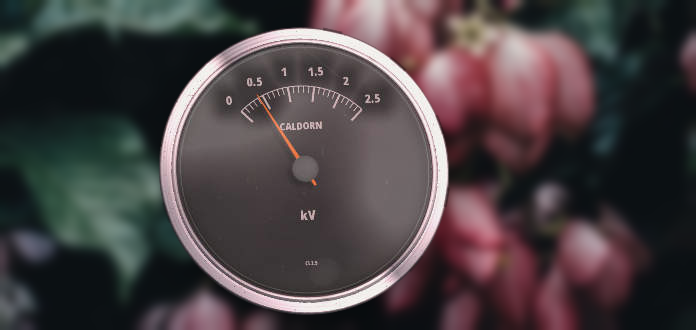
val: kV 0.4
